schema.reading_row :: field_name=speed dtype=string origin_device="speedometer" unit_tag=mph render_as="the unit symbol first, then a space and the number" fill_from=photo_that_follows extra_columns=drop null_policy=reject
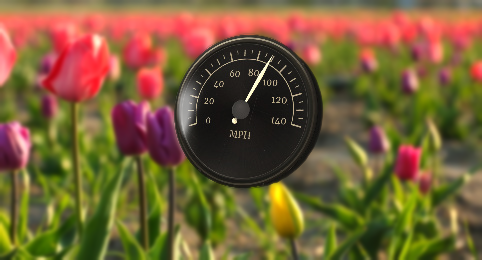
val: mph 90
